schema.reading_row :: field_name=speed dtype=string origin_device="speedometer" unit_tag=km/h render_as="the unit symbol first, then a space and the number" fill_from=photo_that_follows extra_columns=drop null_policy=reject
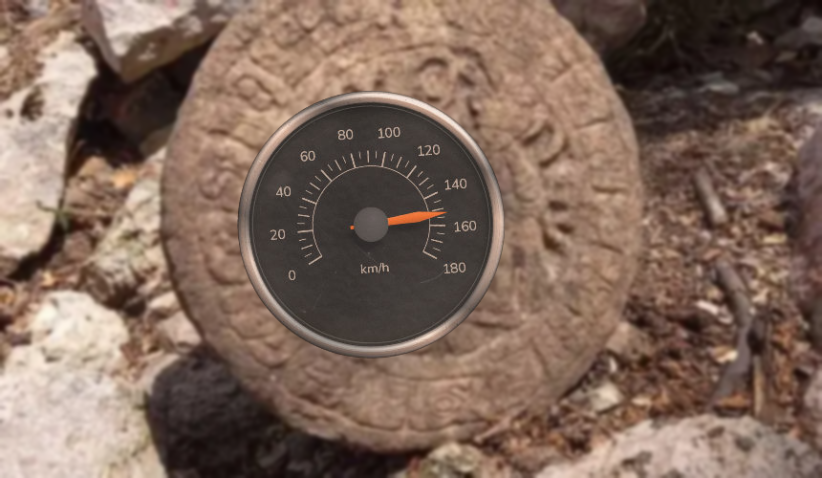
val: km/h 152.5
